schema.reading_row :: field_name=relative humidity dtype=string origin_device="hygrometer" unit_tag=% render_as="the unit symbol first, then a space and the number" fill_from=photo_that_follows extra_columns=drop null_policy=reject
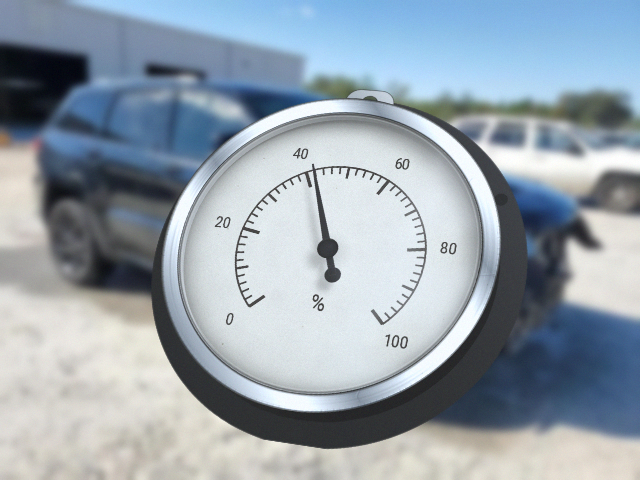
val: % 42
